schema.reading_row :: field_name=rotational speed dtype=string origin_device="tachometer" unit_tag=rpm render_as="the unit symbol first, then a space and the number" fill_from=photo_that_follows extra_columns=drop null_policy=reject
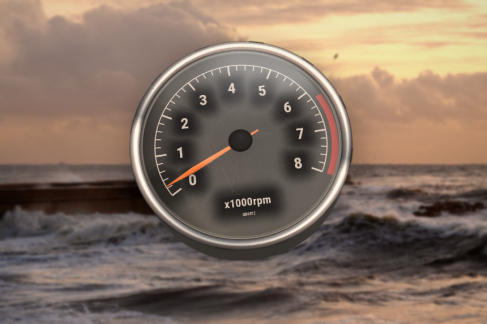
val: rpm 200
